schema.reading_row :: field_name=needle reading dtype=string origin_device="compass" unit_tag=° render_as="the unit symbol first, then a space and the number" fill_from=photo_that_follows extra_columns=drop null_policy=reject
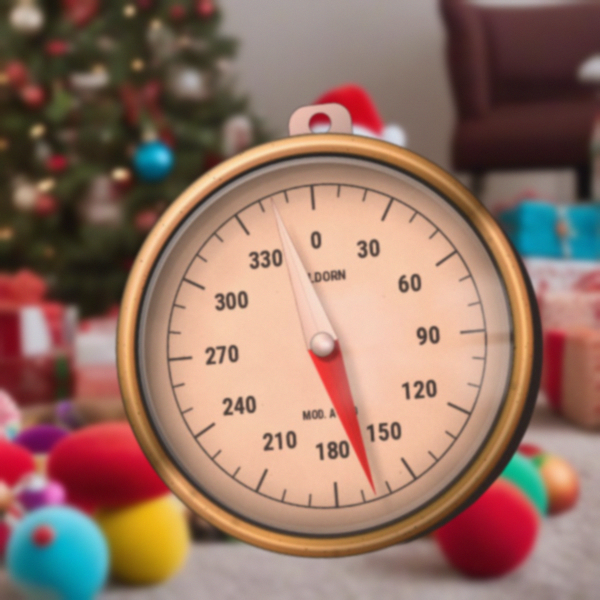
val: ° 165
